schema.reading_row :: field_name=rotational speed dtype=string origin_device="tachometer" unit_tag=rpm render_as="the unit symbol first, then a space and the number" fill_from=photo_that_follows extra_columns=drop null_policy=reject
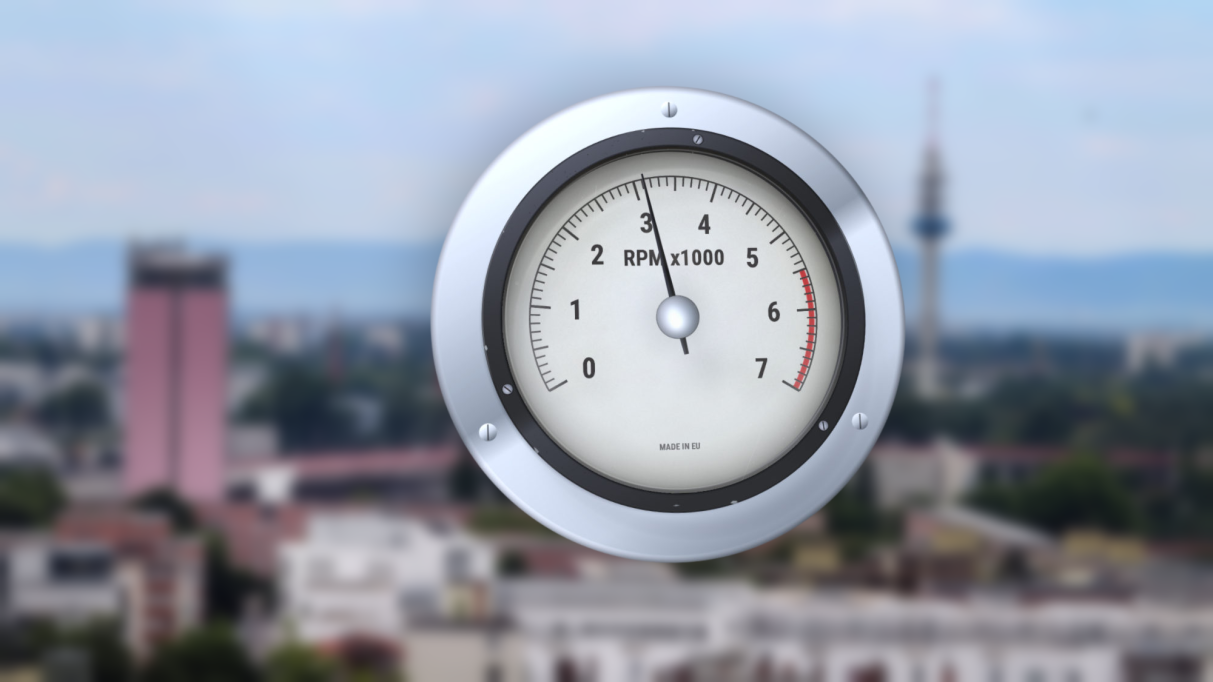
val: rpm 3100
